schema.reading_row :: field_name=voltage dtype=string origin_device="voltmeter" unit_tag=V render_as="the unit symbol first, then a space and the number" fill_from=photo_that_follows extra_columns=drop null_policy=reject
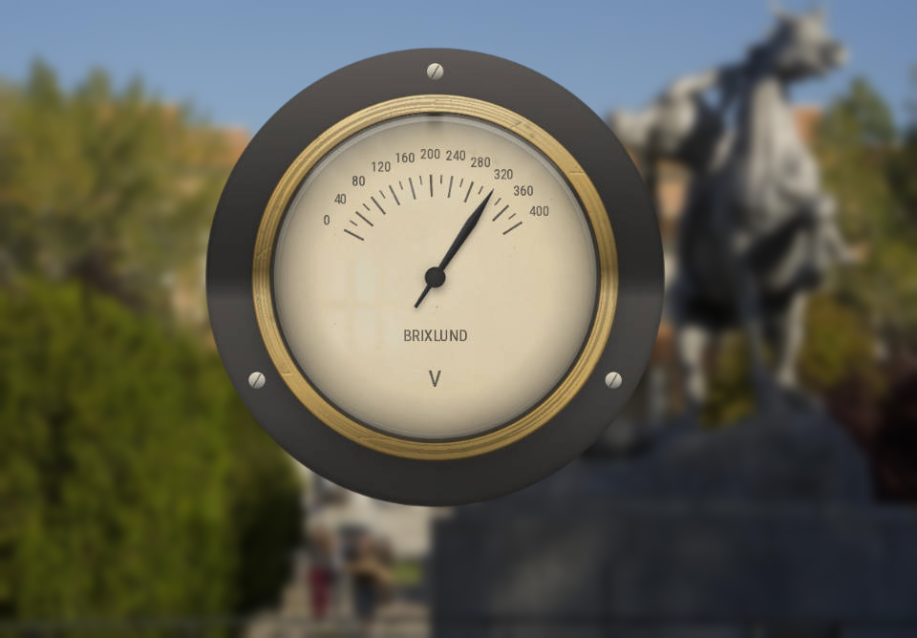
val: V 320
